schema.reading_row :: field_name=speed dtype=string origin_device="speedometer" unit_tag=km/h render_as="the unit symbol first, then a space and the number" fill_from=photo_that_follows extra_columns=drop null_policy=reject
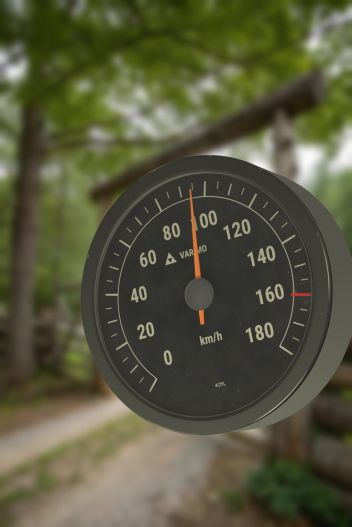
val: km/h 95
